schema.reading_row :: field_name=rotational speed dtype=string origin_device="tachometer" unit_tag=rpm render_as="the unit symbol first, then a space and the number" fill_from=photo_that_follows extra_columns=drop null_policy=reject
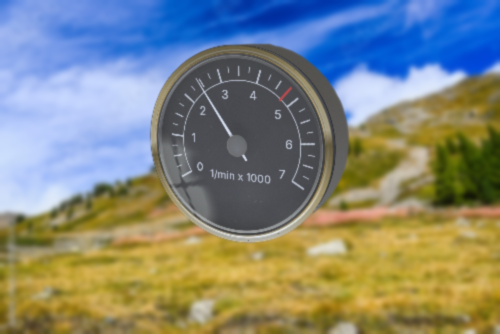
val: rpm 2500
